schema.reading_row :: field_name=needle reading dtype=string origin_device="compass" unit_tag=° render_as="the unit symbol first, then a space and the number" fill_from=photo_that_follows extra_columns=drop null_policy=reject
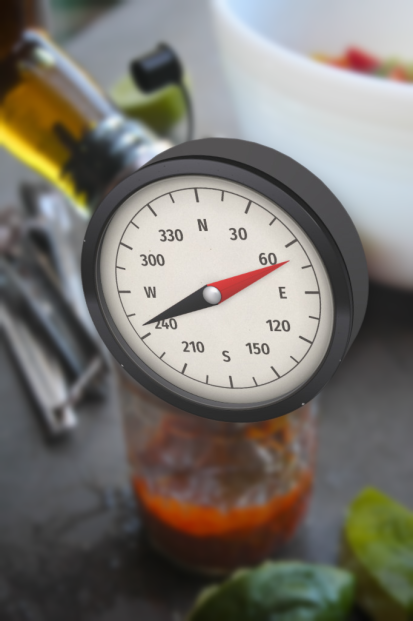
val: ° 67.5
